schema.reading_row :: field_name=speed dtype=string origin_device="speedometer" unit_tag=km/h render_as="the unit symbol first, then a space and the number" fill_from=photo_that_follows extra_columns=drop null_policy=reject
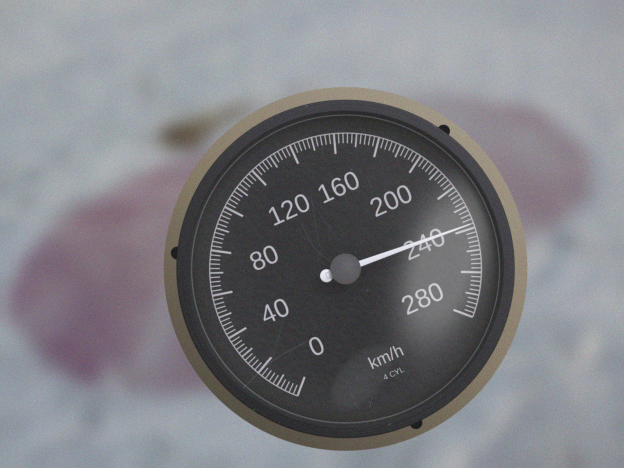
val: km/h 238
